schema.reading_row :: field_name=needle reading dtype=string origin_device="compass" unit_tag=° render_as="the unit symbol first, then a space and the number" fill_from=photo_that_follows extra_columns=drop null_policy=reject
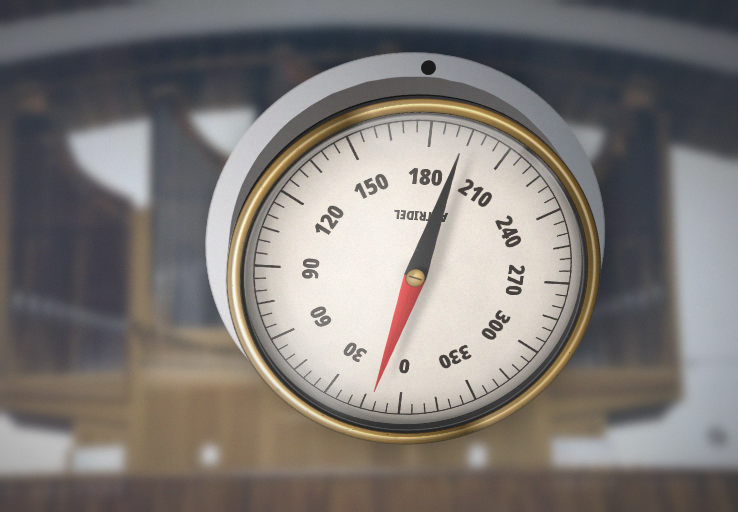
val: ° 12.5
